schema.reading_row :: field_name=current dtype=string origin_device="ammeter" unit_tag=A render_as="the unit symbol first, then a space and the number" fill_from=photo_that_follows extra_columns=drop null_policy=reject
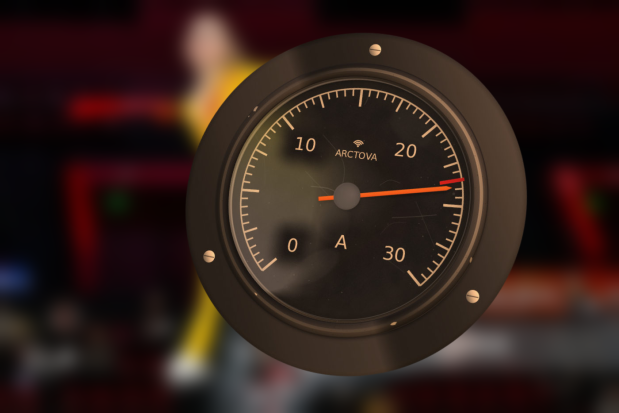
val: A 24
